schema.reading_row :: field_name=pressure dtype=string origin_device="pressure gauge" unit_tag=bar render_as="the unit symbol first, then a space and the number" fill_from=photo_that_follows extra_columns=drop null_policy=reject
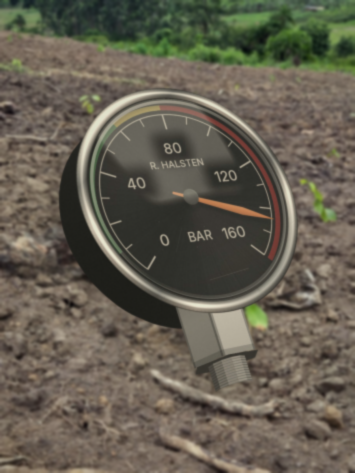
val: bar 145
